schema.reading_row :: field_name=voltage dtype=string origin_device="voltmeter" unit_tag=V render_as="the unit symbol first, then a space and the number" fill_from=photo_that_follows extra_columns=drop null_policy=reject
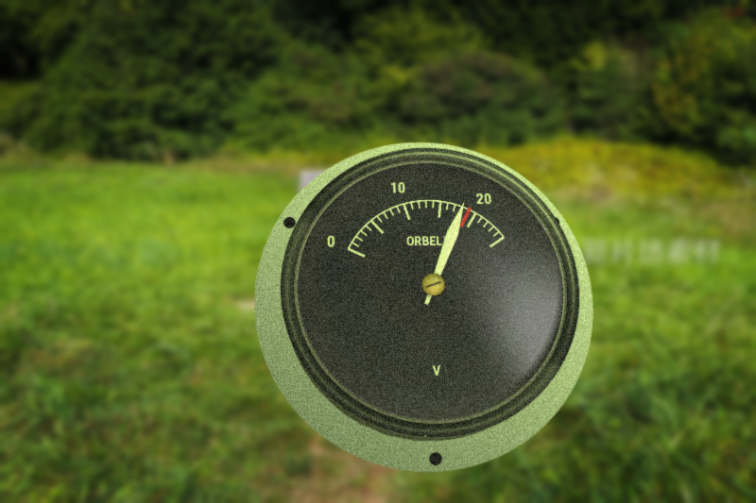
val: V 18
